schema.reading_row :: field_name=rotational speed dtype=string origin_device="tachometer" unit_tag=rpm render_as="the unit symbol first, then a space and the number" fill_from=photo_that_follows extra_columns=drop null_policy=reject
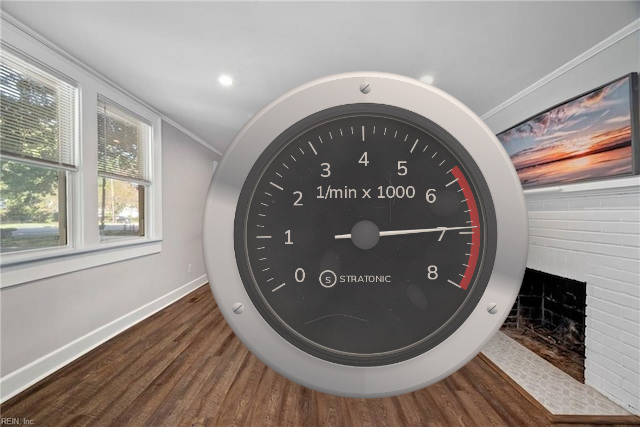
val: rpm 6900
